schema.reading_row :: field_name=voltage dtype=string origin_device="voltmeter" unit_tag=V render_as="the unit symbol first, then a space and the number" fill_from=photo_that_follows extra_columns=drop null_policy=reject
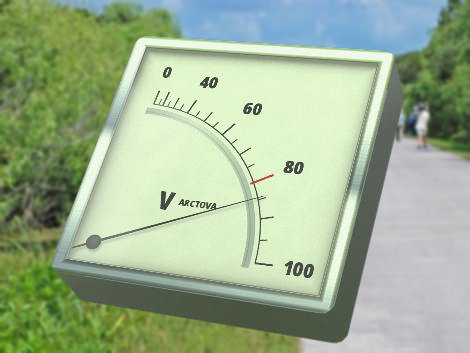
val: V 85
